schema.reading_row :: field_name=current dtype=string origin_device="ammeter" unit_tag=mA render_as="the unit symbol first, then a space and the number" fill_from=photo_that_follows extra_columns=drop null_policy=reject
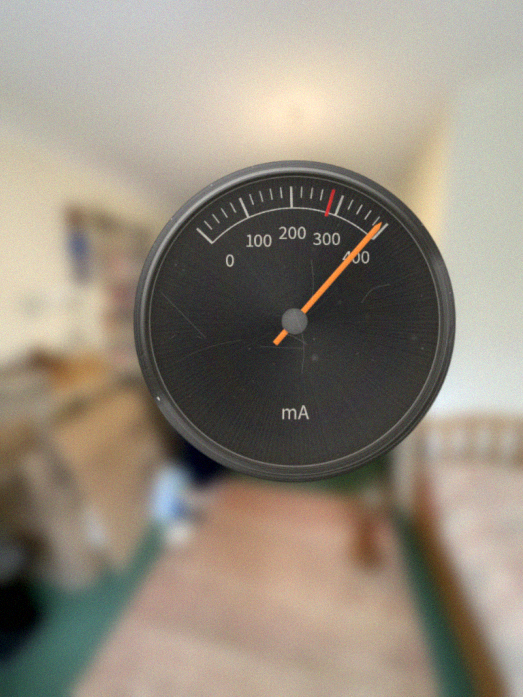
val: mA 390
